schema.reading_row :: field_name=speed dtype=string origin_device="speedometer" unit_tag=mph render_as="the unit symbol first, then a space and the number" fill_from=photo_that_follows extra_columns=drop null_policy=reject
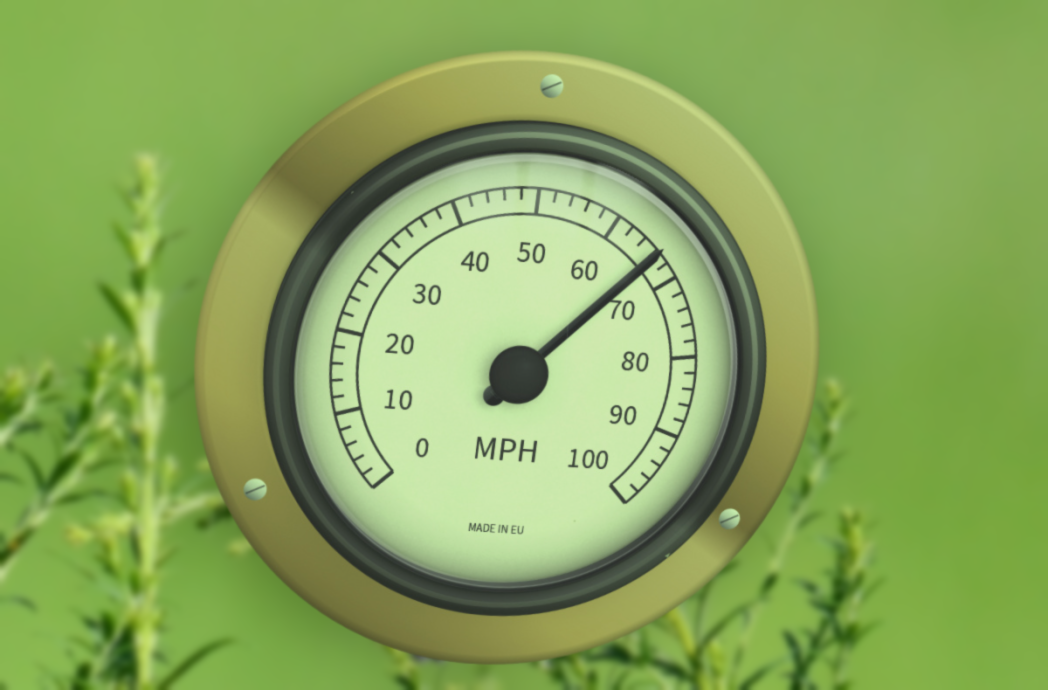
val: mph 66
